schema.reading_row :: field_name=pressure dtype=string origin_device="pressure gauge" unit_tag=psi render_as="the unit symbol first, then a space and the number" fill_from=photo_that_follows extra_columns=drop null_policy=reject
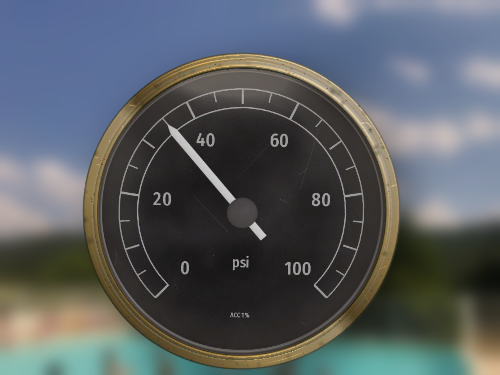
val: psi 35
